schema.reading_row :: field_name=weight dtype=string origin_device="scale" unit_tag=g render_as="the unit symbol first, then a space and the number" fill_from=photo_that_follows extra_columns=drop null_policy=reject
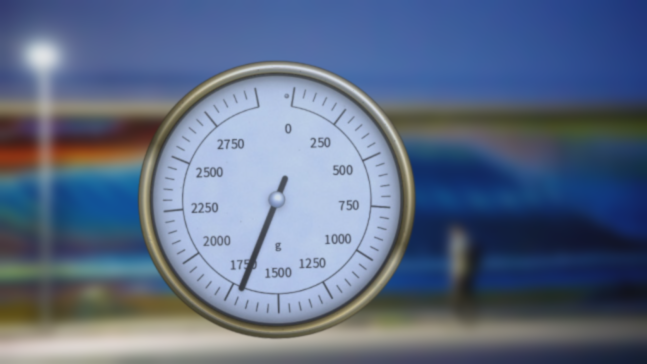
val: g 1700
